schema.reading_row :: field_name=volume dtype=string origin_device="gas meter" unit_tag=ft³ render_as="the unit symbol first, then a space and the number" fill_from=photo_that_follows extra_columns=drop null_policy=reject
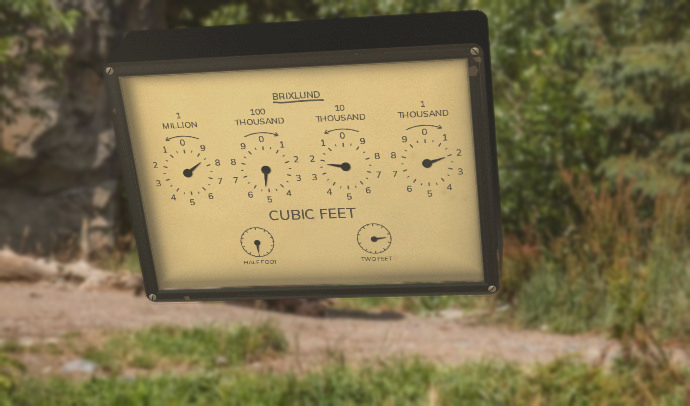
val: ft³ 852200
